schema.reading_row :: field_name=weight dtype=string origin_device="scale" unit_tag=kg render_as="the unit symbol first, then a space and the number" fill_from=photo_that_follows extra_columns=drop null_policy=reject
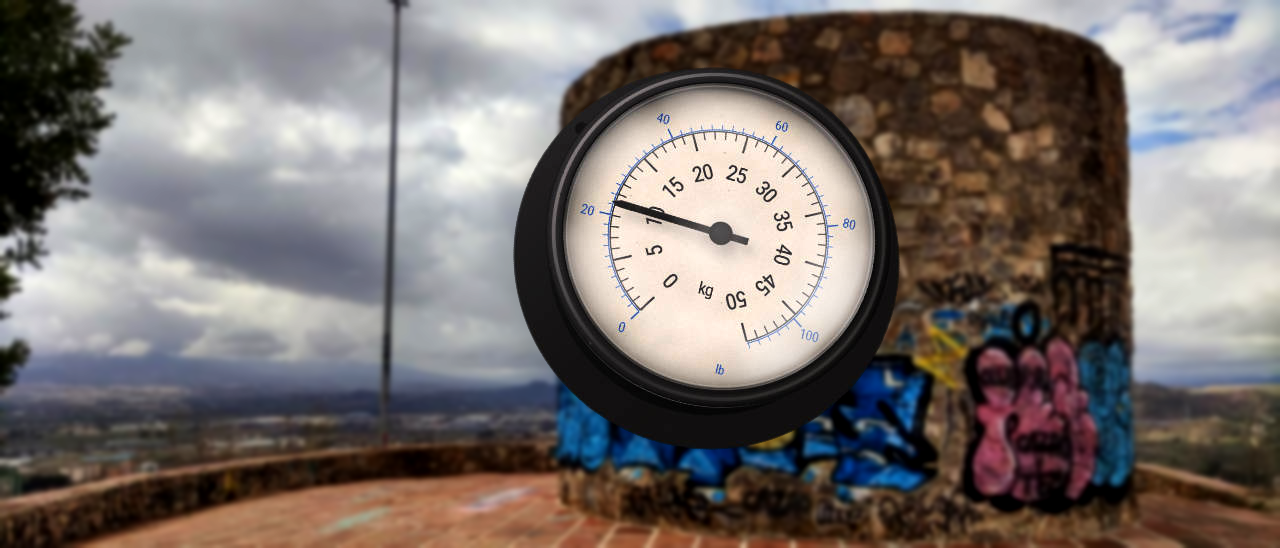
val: kg 10
